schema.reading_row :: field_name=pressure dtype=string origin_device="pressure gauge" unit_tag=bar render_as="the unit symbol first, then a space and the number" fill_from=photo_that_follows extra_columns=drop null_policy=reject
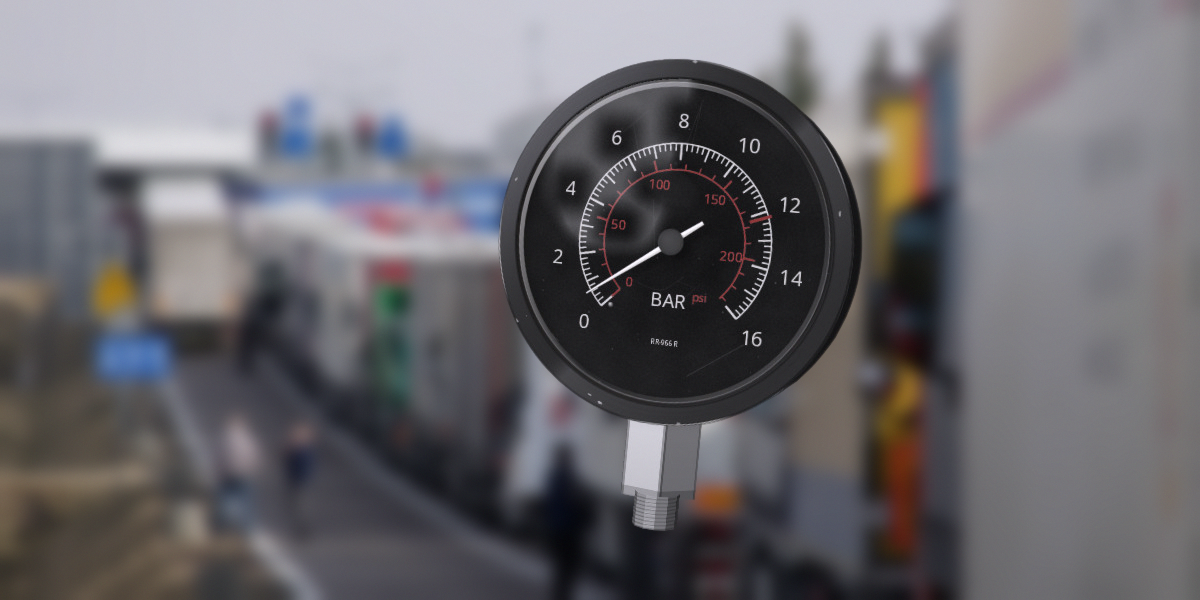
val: bar 0.6
